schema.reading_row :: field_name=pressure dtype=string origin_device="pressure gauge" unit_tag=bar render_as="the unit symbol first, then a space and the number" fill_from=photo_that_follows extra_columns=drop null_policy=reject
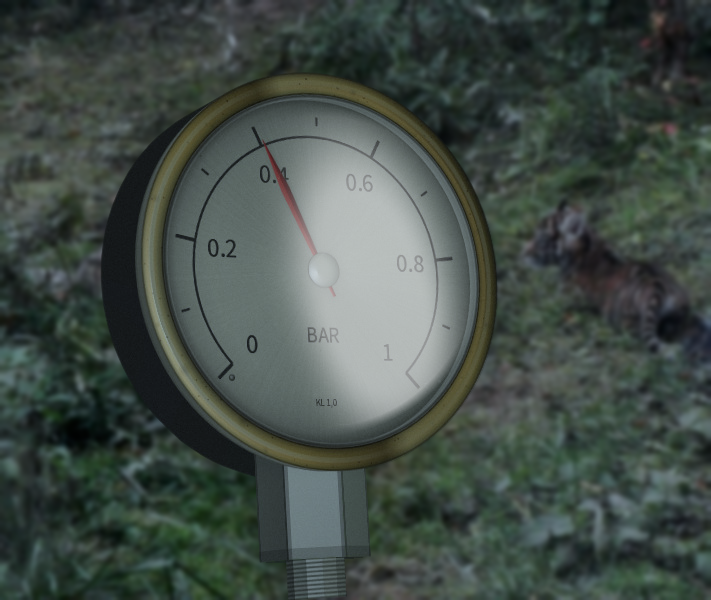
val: bar 0.4
